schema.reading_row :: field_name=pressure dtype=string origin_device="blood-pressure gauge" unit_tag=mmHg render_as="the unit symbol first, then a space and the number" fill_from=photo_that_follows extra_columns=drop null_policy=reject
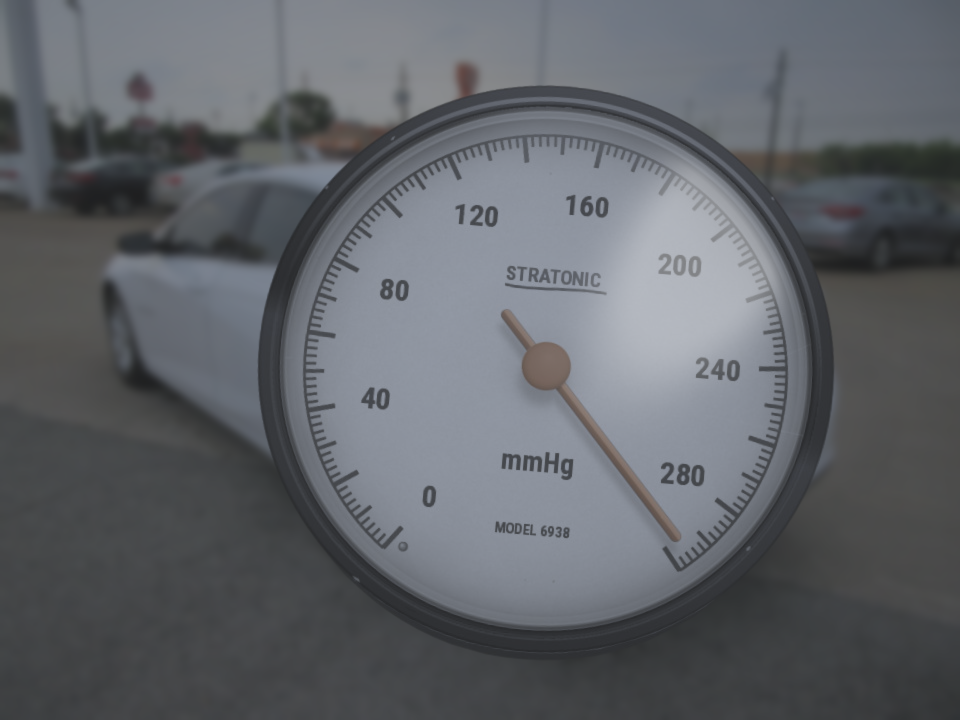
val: mmHg 296
